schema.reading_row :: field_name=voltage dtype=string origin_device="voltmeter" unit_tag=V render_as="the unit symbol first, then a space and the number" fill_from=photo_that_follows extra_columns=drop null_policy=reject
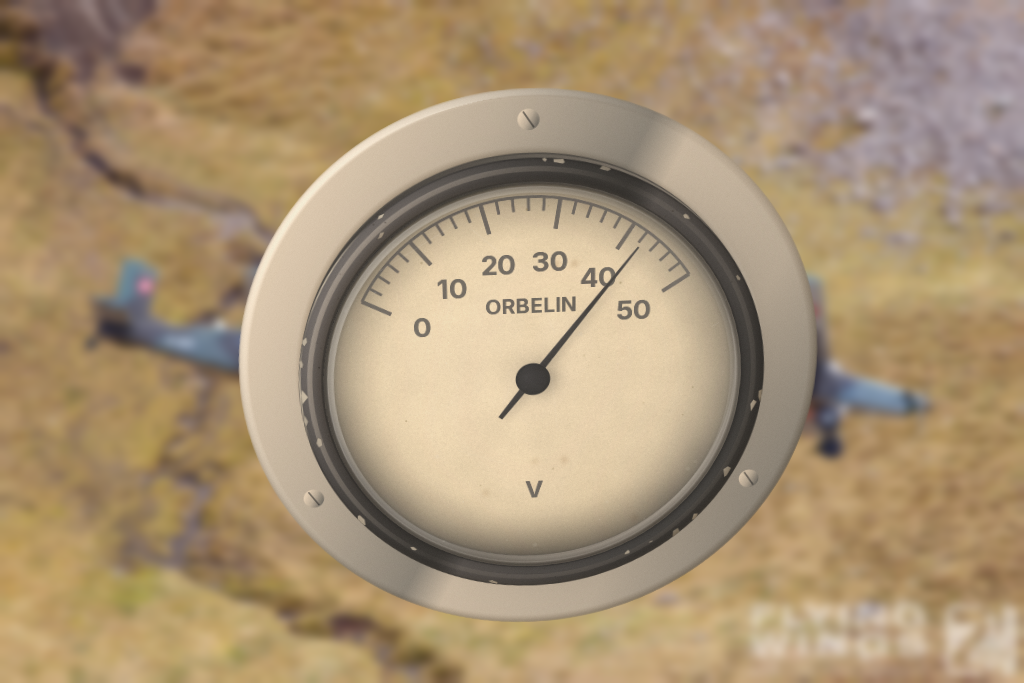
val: V 42
